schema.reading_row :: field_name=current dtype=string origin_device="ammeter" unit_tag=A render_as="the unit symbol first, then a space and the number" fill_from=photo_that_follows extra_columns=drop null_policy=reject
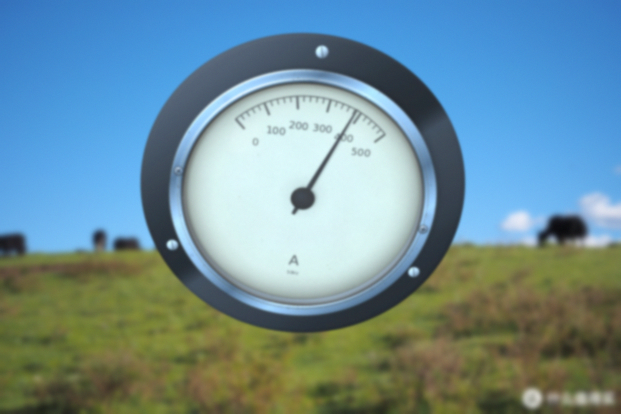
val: A 380
